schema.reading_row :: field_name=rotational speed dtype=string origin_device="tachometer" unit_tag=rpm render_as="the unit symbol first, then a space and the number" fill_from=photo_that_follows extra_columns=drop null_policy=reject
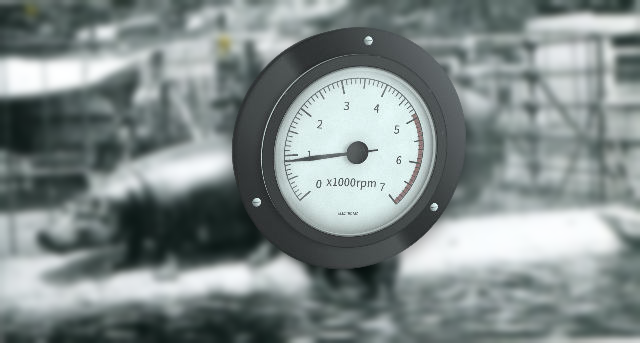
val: rpm 900
